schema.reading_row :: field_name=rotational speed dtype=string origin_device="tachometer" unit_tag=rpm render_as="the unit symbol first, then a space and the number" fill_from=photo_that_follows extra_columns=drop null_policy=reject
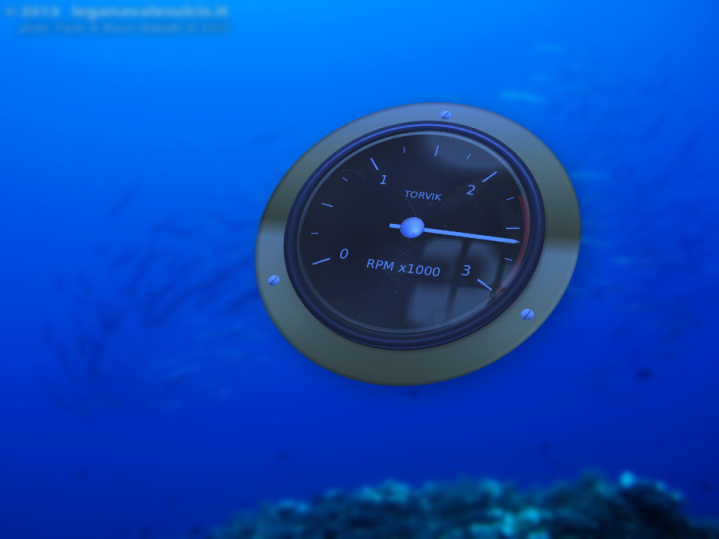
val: rpm 2625
